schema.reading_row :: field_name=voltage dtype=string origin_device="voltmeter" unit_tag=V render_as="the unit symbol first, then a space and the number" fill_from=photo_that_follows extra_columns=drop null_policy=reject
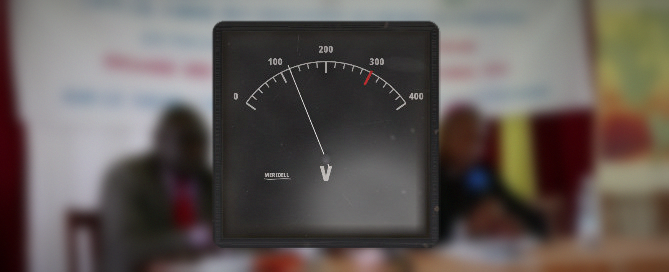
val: V 120
